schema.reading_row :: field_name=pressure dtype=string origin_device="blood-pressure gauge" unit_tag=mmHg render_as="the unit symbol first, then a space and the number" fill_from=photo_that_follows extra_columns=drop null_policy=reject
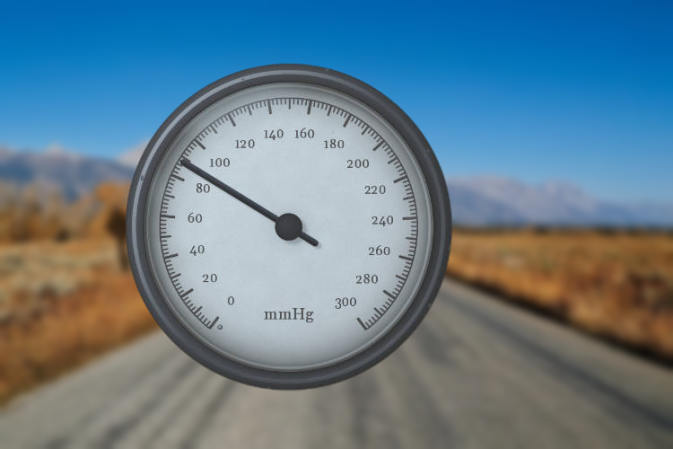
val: mmHg 88
